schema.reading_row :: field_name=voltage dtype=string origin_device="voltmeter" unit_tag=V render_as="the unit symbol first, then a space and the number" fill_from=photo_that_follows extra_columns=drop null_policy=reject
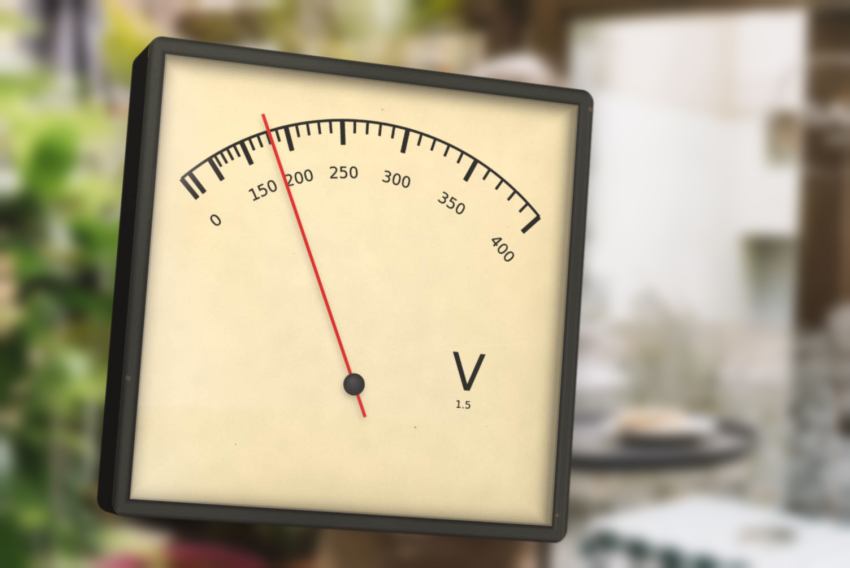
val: V 180
